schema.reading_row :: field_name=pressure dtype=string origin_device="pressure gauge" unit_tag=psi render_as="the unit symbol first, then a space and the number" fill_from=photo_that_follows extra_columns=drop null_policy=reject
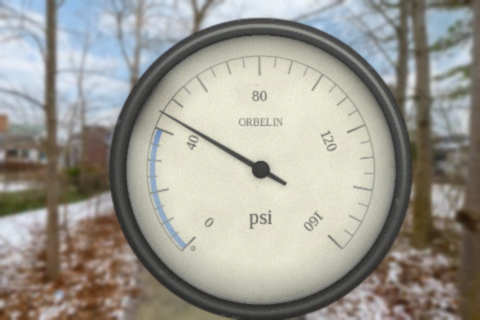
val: psi 45
